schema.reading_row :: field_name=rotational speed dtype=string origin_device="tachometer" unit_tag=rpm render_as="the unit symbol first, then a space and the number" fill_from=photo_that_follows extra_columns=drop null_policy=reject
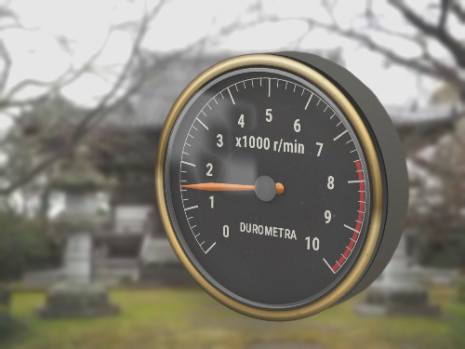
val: rpm 1500
